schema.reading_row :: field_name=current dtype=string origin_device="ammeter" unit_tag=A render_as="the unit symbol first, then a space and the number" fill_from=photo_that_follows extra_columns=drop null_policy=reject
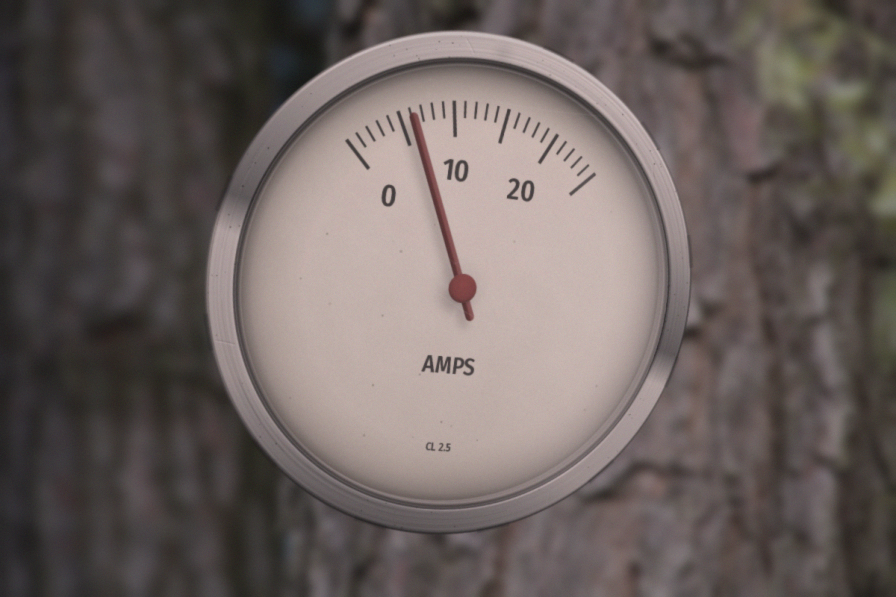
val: A 6
